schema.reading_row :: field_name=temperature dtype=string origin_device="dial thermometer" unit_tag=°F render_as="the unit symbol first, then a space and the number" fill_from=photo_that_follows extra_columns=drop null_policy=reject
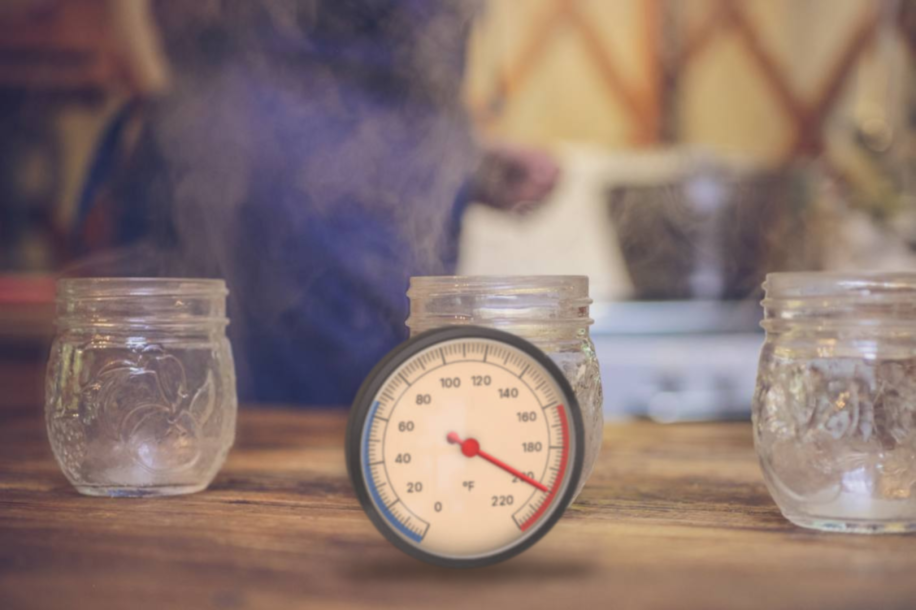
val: °F 200
